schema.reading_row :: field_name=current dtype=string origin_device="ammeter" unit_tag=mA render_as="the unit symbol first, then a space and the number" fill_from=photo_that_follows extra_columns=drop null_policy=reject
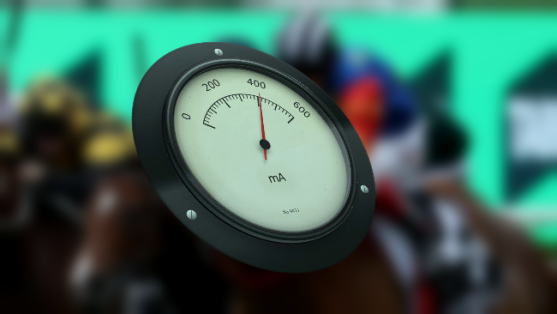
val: mA 400
